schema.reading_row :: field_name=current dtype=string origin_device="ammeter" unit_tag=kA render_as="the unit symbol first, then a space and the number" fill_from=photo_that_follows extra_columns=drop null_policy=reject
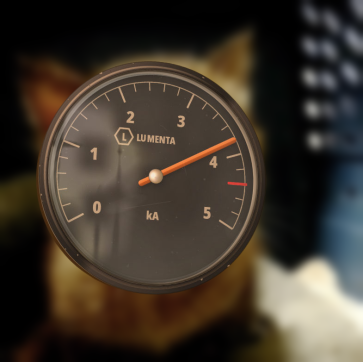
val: kA 3.8
